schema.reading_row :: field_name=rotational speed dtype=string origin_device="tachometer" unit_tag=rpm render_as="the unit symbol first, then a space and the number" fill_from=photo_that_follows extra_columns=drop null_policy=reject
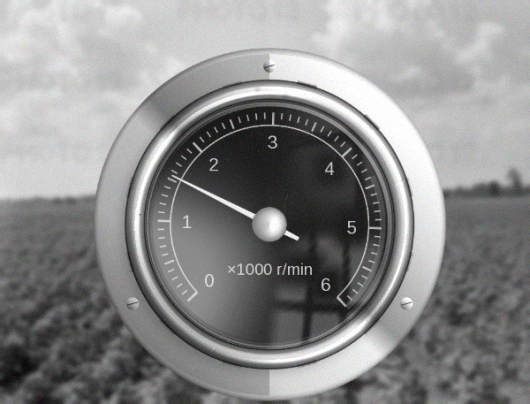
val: rpm 1550
